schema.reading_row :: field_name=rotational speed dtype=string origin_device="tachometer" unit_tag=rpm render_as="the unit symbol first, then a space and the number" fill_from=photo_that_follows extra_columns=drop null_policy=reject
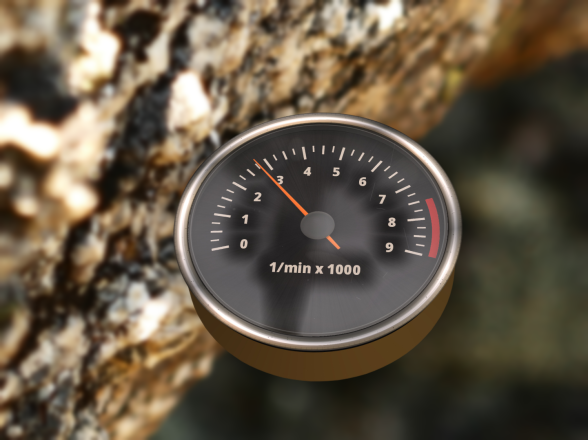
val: rpm 2750
